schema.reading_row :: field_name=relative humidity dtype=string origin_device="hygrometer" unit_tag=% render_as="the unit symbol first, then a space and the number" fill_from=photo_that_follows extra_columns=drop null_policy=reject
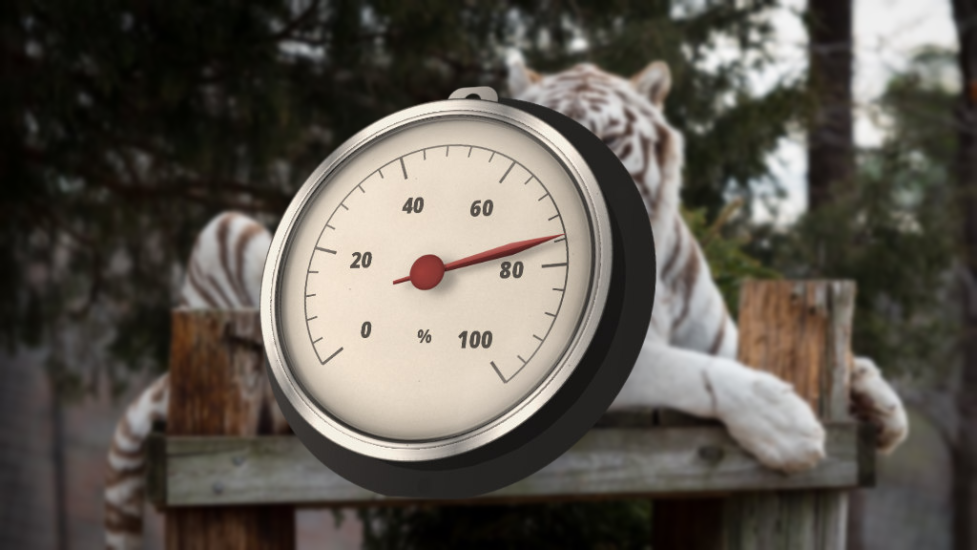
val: % 76
